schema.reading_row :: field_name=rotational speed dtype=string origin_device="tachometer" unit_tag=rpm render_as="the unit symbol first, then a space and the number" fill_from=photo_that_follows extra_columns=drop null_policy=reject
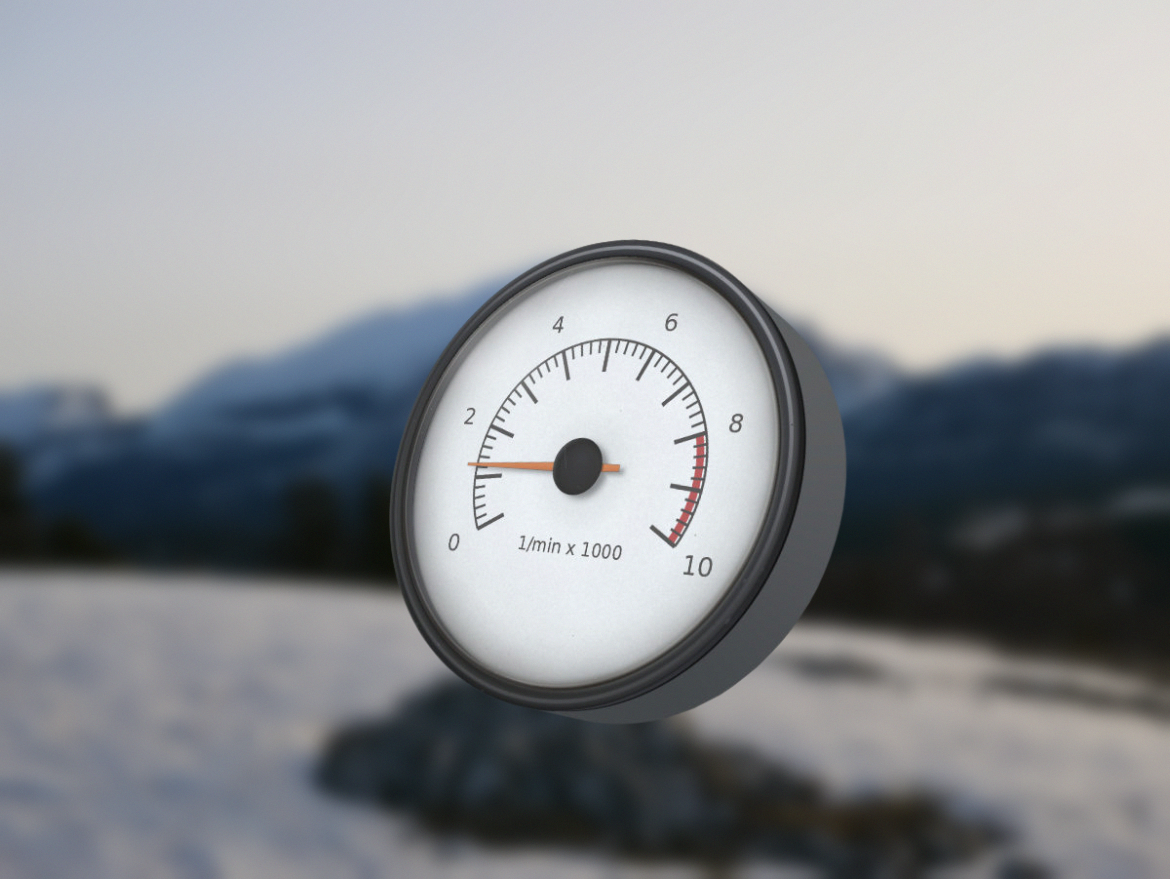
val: rpm 1200
